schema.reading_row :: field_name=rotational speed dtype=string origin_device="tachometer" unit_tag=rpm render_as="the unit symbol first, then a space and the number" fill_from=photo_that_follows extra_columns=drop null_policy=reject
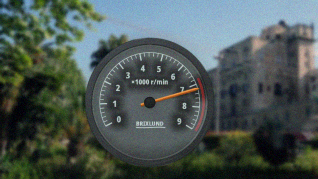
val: rpm 7200
